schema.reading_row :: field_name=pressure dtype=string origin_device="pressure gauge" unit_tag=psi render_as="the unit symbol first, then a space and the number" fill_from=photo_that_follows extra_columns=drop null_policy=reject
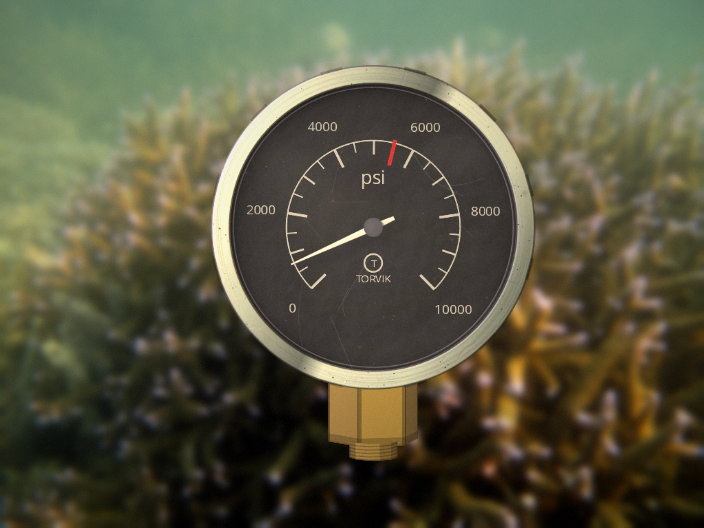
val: psi 750
